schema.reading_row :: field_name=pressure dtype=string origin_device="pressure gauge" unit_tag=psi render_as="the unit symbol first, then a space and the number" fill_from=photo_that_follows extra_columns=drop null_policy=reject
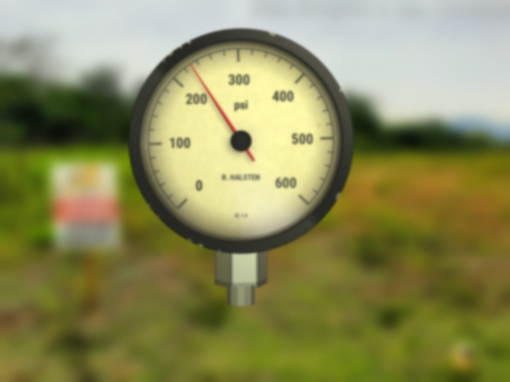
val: psi 230
